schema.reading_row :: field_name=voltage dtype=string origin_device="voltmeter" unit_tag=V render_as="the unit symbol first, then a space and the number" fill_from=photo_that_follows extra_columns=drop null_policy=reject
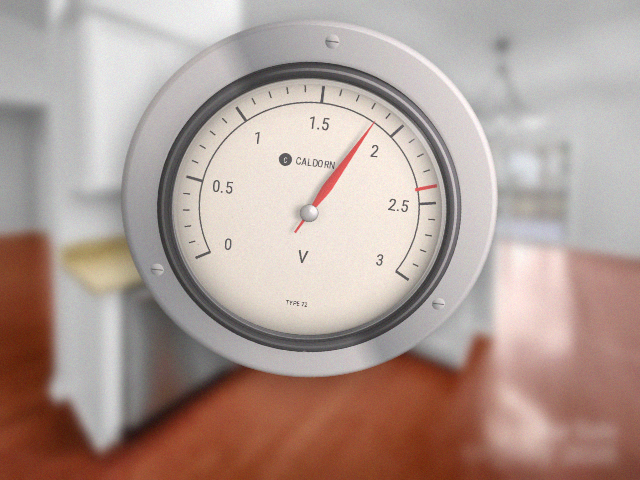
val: V 1.85
